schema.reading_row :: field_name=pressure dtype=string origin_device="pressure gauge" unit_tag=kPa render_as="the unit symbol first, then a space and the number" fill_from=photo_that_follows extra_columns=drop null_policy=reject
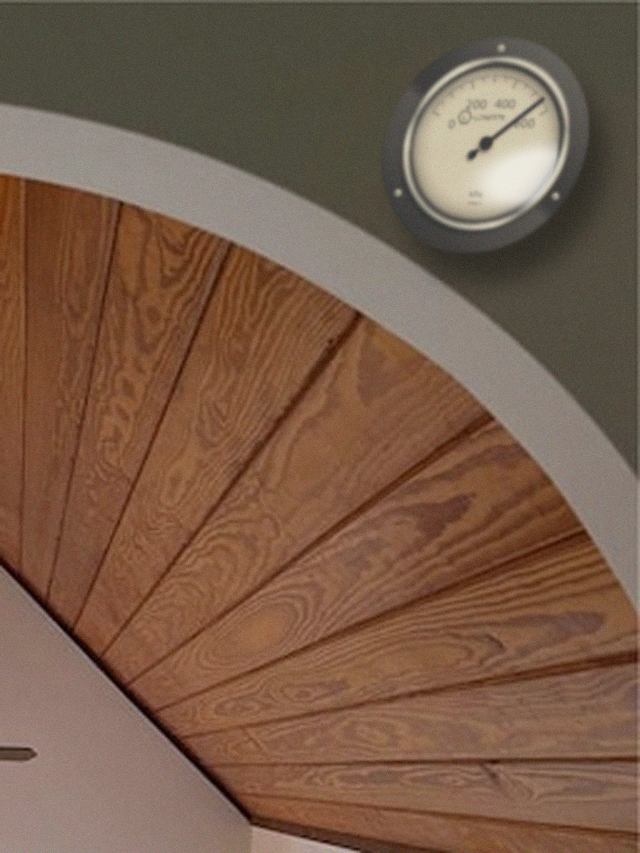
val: kPa 550
